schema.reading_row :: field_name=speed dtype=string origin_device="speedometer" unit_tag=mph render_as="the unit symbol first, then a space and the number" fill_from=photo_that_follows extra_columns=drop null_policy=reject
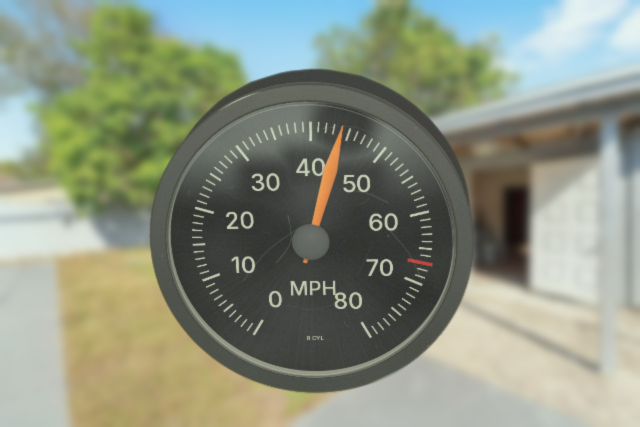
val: mph 44
